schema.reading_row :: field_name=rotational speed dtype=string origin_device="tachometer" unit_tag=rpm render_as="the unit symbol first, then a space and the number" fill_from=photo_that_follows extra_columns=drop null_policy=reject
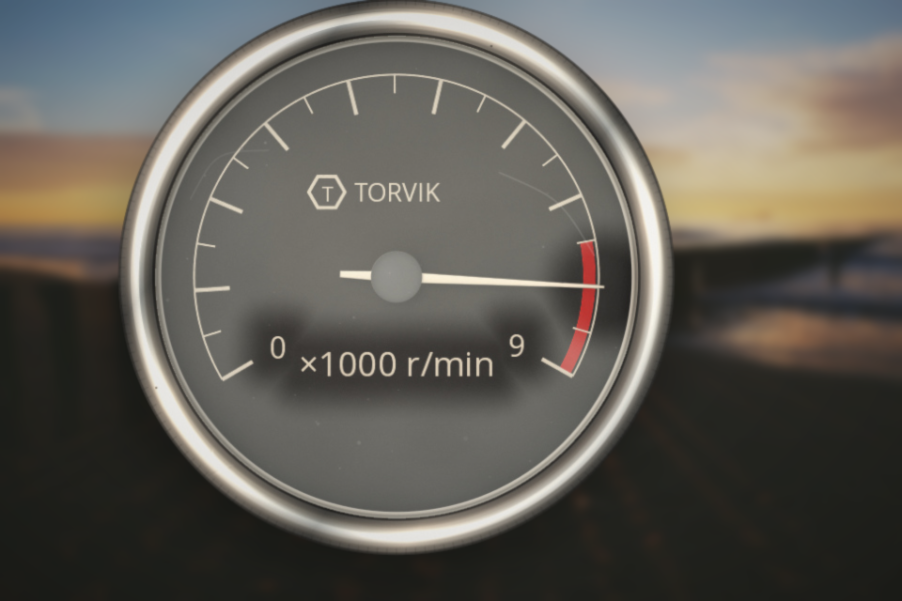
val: rpm 8000
